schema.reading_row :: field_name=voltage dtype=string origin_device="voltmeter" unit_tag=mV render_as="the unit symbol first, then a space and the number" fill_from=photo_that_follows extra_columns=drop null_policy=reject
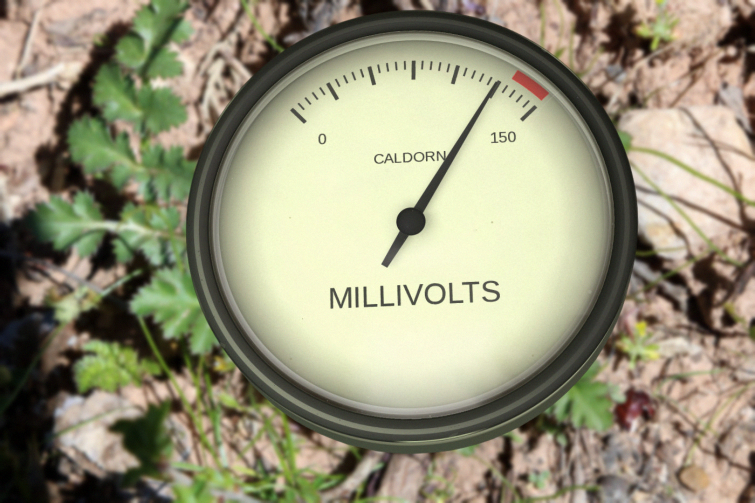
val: mV 125
